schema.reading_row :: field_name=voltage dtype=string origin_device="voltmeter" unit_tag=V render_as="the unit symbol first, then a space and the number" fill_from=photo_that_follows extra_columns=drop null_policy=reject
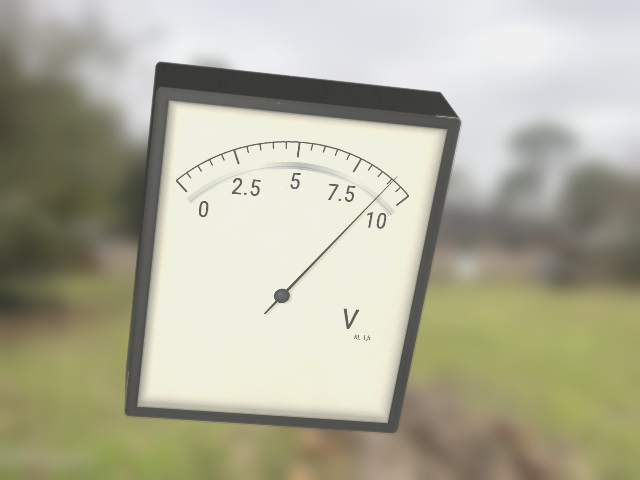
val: V 9
